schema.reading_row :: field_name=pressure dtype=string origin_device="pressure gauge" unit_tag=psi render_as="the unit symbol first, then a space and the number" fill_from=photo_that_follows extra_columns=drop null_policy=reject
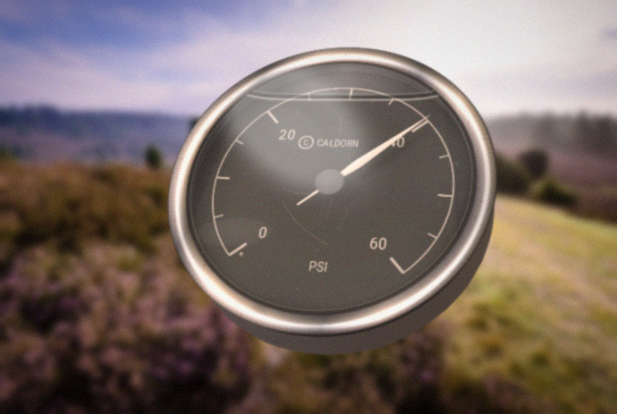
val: psi 40
